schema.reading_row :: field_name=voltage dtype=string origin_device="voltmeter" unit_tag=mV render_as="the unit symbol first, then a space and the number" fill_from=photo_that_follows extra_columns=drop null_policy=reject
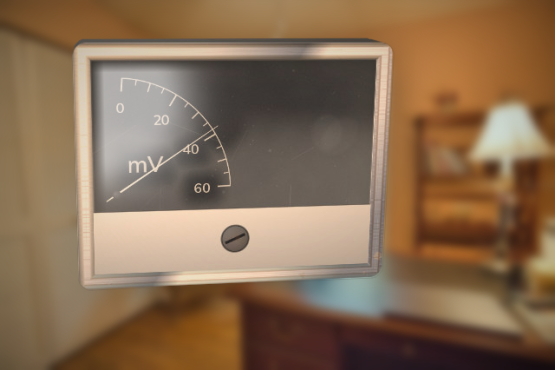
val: mV 37.5
